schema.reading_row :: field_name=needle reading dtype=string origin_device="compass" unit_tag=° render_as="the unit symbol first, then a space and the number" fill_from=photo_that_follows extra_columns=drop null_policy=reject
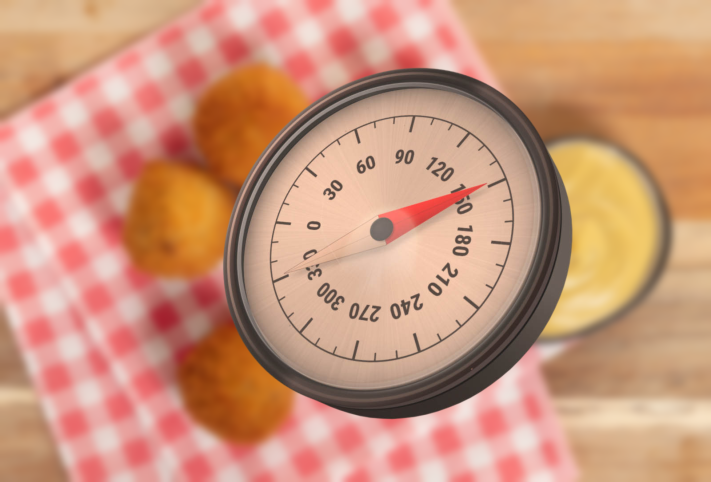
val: ° 150
